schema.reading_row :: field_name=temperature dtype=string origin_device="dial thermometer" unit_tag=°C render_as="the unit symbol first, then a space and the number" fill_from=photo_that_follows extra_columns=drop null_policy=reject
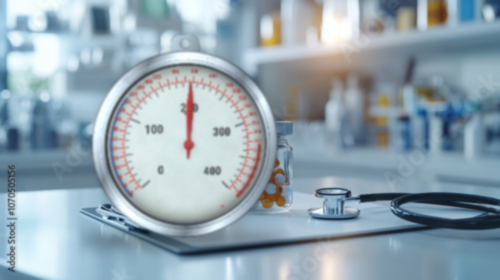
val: °C 200
